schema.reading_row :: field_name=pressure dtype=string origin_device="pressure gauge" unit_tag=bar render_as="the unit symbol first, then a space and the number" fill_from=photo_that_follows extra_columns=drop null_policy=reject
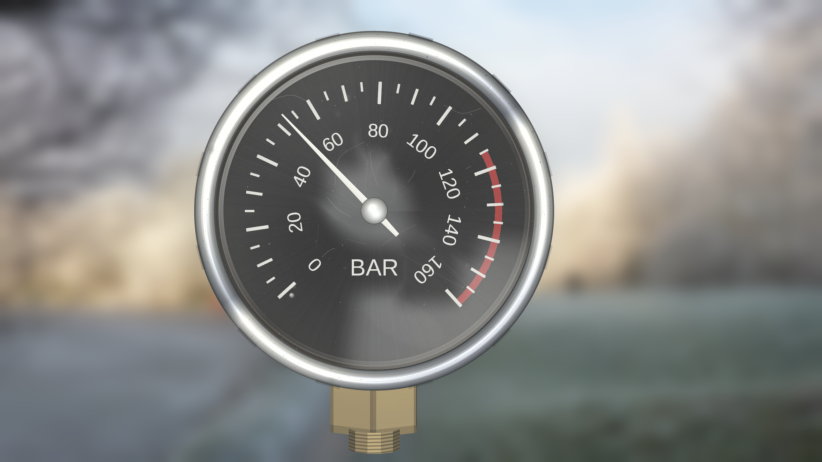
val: bar 52.5
